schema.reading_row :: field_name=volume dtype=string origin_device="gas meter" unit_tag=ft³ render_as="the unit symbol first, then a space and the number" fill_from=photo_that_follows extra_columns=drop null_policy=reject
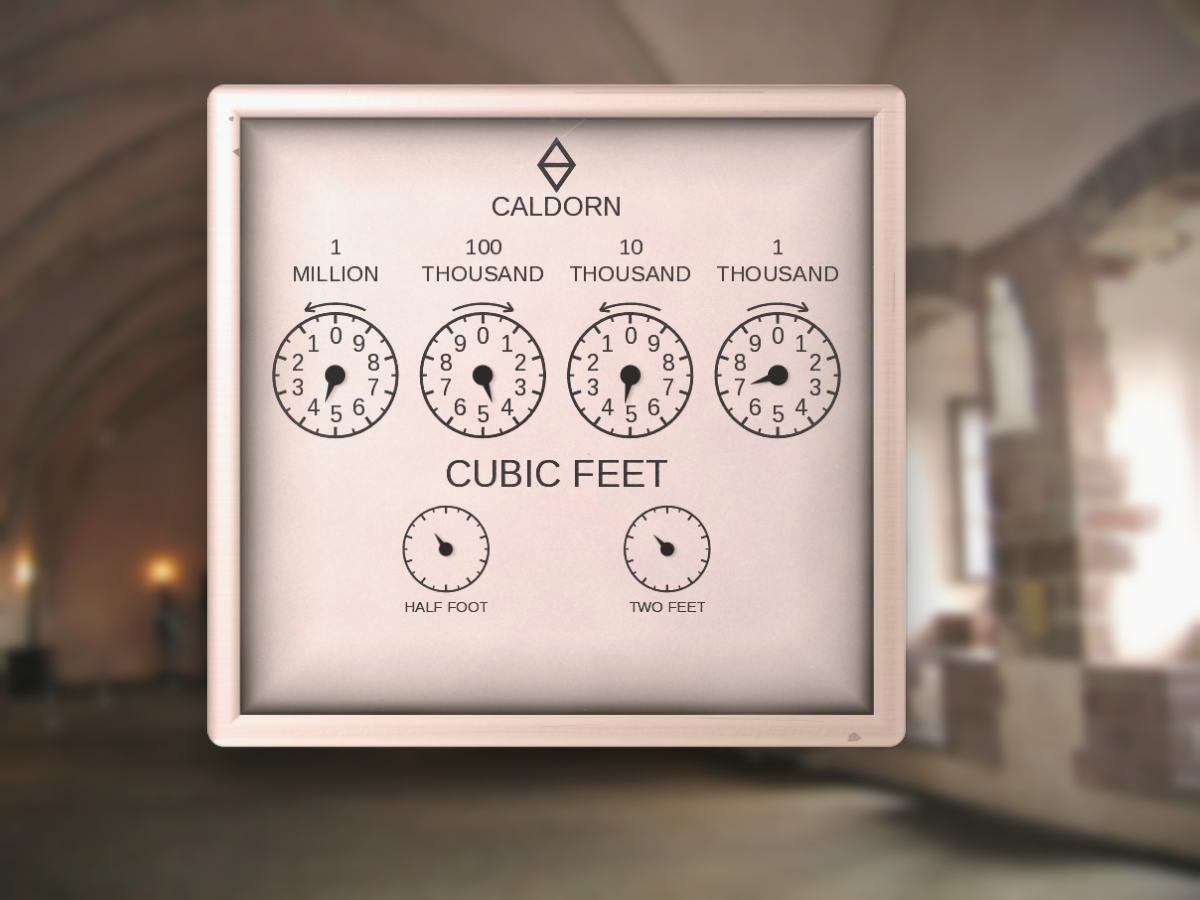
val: ft³ 444700
